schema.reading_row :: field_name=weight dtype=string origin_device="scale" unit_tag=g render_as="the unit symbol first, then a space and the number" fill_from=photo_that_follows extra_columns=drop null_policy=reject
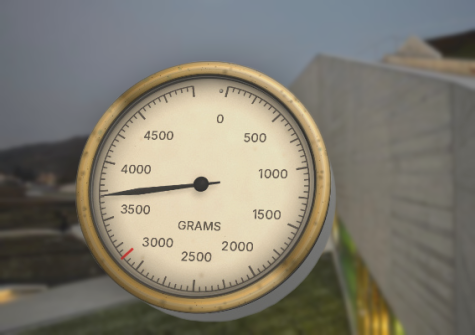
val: g 3700
